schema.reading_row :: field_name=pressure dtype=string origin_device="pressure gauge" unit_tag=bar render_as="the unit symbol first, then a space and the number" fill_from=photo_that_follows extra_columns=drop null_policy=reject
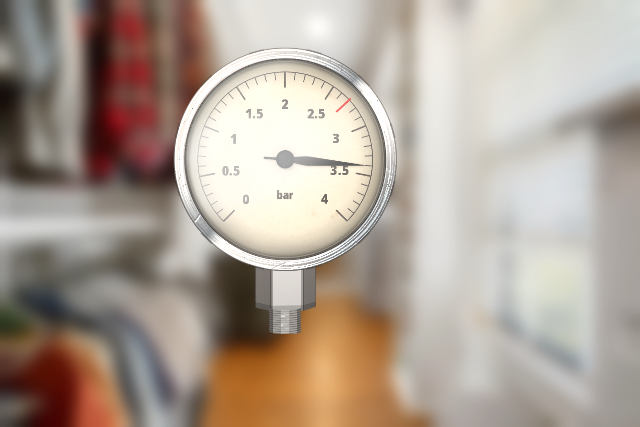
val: bar 3.4
